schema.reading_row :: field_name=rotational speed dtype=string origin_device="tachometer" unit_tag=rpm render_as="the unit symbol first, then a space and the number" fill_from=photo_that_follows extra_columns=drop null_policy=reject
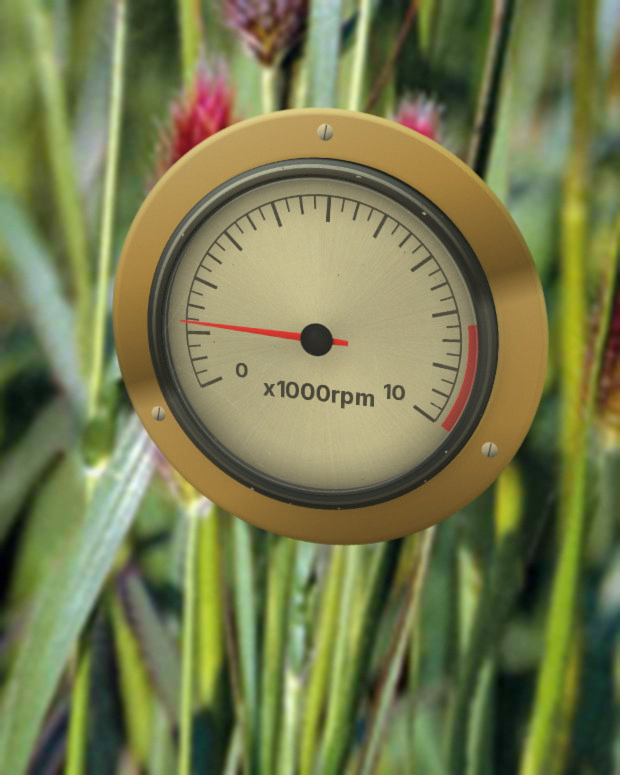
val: rpm 1250
